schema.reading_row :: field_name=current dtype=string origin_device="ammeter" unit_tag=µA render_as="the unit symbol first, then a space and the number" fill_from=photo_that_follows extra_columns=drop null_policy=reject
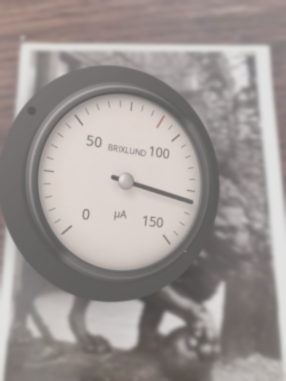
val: µA 130
